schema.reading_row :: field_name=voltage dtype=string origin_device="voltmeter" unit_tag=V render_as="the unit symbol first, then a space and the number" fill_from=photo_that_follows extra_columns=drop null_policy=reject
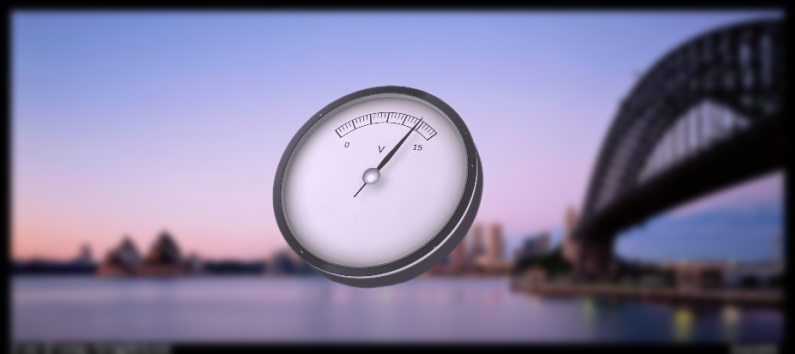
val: V 12.5
